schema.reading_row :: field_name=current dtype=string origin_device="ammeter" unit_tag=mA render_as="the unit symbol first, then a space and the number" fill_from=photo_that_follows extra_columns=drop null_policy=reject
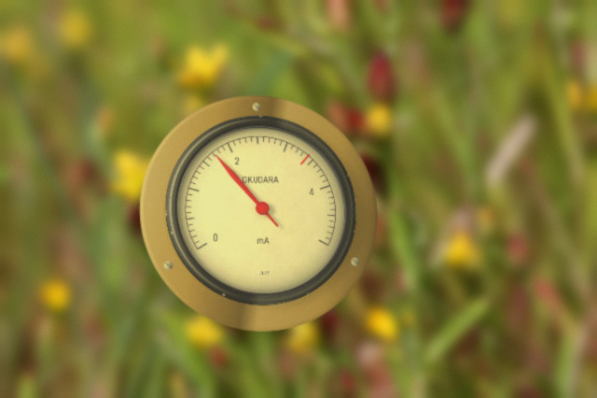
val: mA 1.7
